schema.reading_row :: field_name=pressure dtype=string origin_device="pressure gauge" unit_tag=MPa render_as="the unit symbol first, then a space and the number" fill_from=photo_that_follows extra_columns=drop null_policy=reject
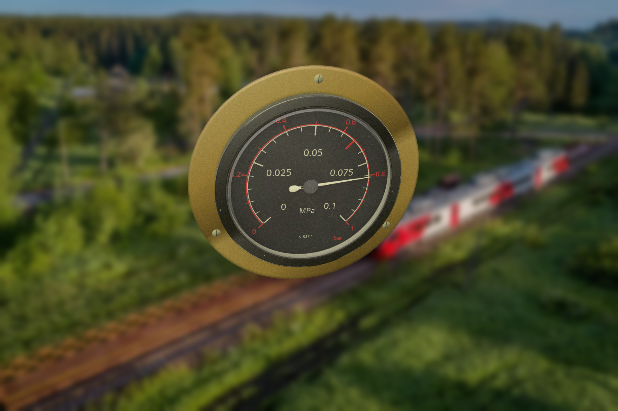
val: MPa 0.08
